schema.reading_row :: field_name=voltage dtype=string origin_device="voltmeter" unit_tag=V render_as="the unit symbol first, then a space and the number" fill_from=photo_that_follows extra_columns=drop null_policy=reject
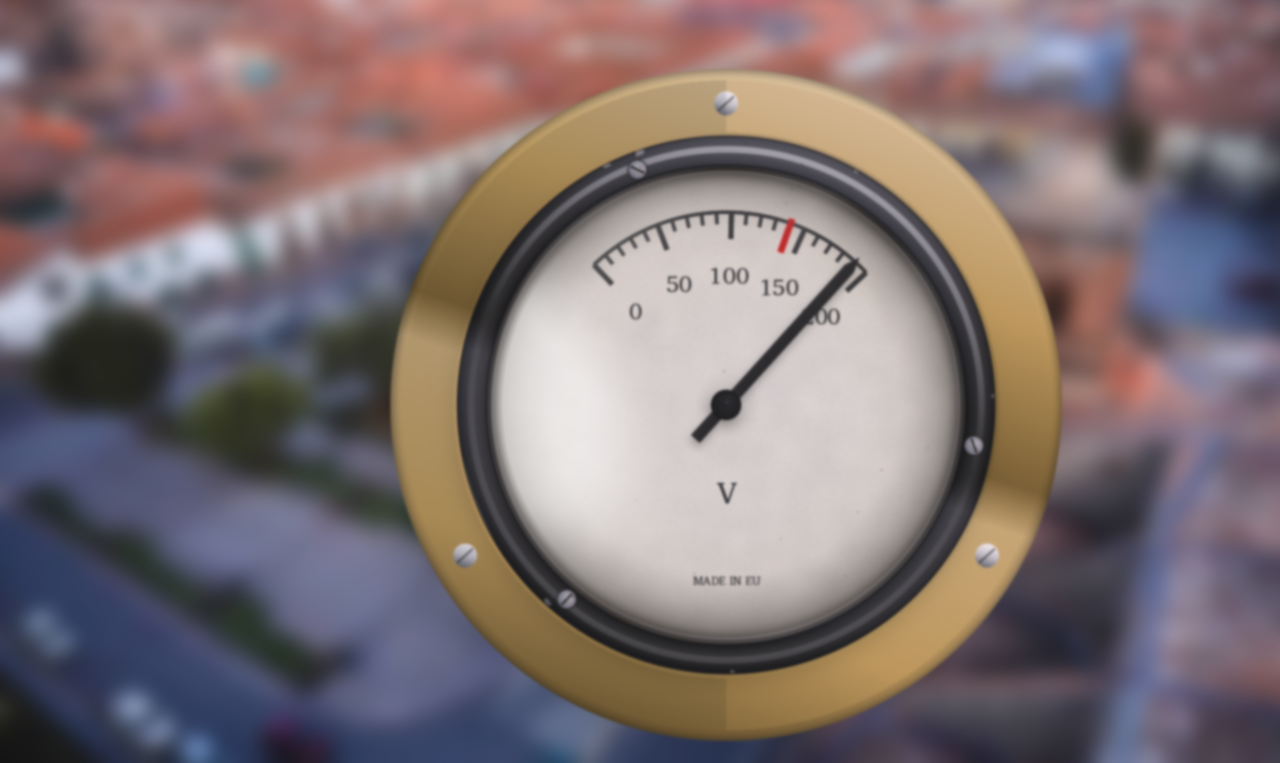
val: V 190
